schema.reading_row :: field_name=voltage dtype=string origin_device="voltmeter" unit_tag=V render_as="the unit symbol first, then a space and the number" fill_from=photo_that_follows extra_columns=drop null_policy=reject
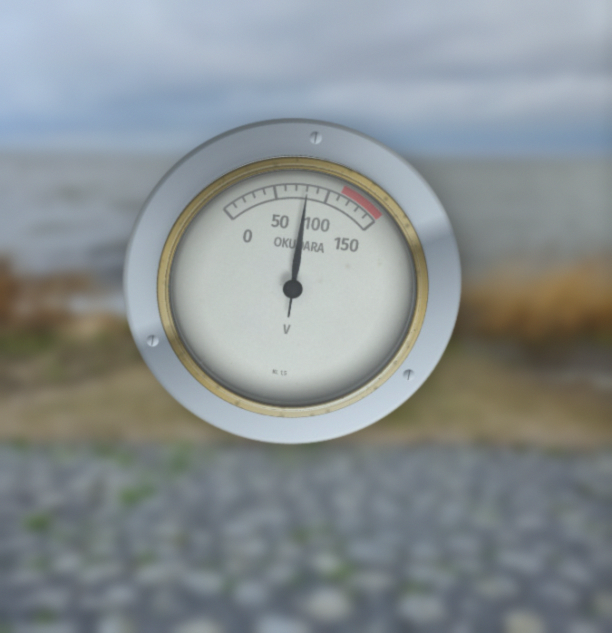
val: V 80
